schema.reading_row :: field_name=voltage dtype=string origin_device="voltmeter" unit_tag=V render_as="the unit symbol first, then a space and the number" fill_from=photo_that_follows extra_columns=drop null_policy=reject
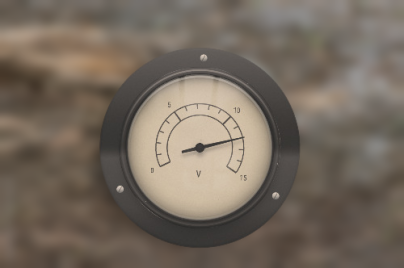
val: V 12
